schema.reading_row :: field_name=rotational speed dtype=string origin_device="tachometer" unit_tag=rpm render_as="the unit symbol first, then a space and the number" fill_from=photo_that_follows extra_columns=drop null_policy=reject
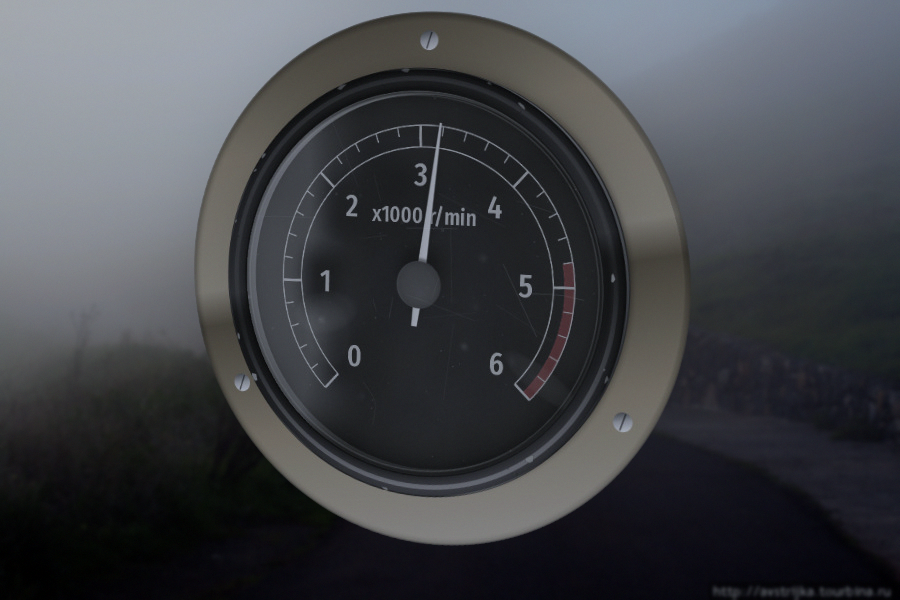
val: rpm 3200
